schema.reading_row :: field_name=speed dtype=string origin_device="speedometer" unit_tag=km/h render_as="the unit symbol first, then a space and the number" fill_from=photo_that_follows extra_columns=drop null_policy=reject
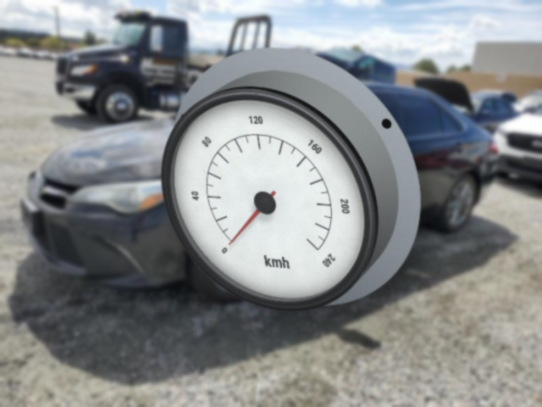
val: km/h 0
